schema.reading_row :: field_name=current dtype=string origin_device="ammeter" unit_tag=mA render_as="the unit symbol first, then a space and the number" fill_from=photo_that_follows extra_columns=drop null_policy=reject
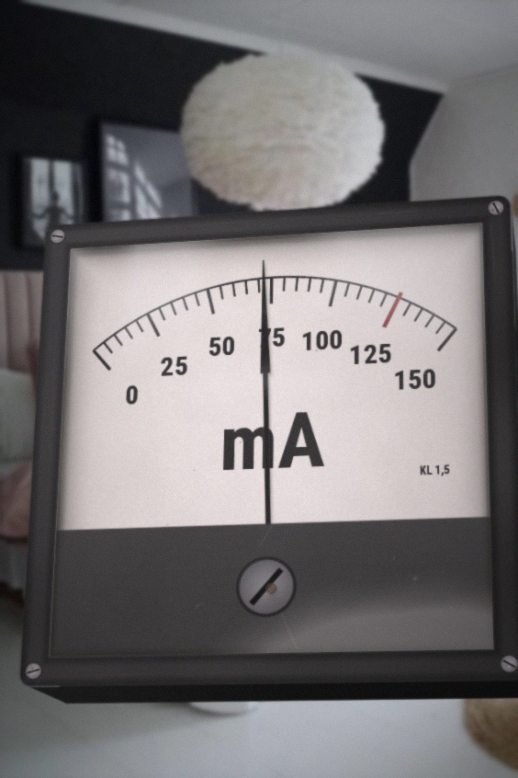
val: mA 72.5
